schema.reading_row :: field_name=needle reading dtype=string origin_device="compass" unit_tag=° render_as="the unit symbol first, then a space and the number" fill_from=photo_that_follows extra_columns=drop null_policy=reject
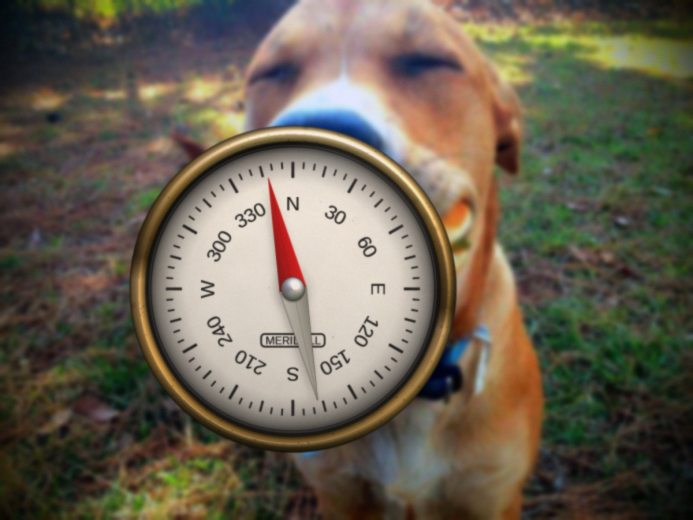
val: ° 347.5
